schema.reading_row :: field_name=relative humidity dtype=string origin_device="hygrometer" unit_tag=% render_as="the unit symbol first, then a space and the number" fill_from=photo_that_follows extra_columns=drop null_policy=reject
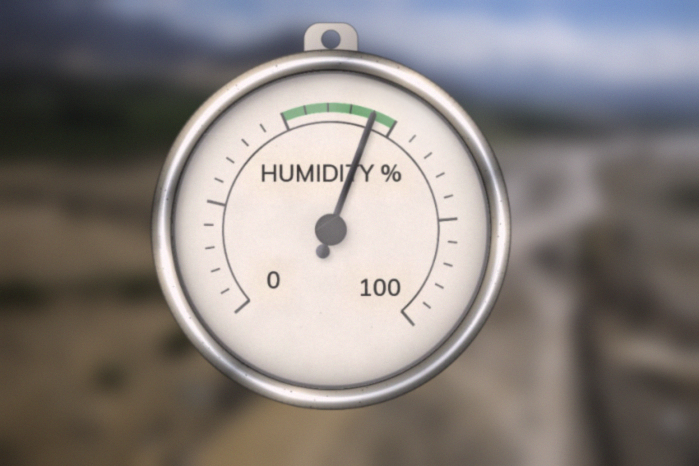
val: % 56
